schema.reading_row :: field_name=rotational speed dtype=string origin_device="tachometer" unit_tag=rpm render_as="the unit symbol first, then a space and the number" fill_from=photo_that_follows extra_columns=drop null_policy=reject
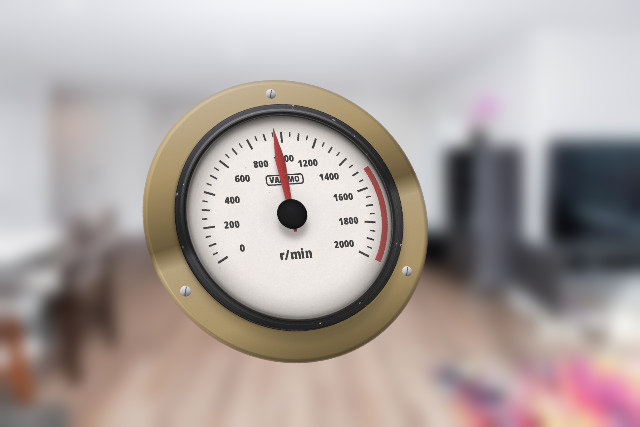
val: rpm 950
